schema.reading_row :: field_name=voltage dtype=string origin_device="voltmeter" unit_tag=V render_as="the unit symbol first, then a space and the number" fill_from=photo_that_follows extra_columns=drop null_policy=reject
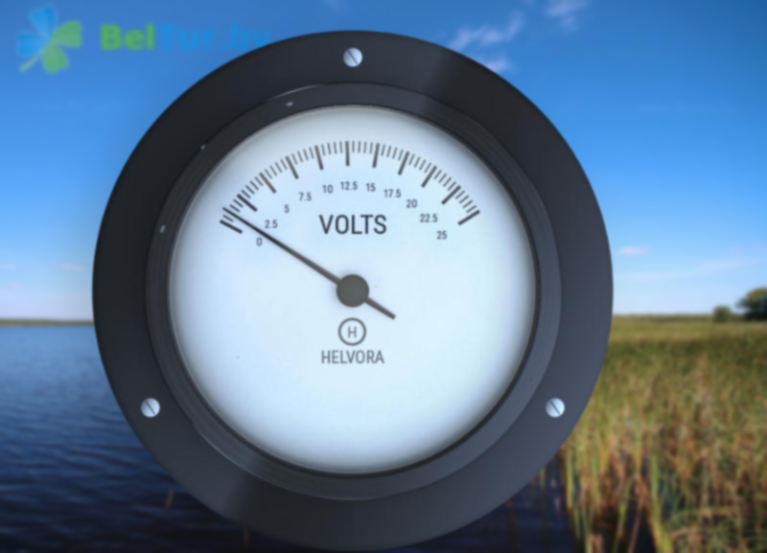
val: V 1
